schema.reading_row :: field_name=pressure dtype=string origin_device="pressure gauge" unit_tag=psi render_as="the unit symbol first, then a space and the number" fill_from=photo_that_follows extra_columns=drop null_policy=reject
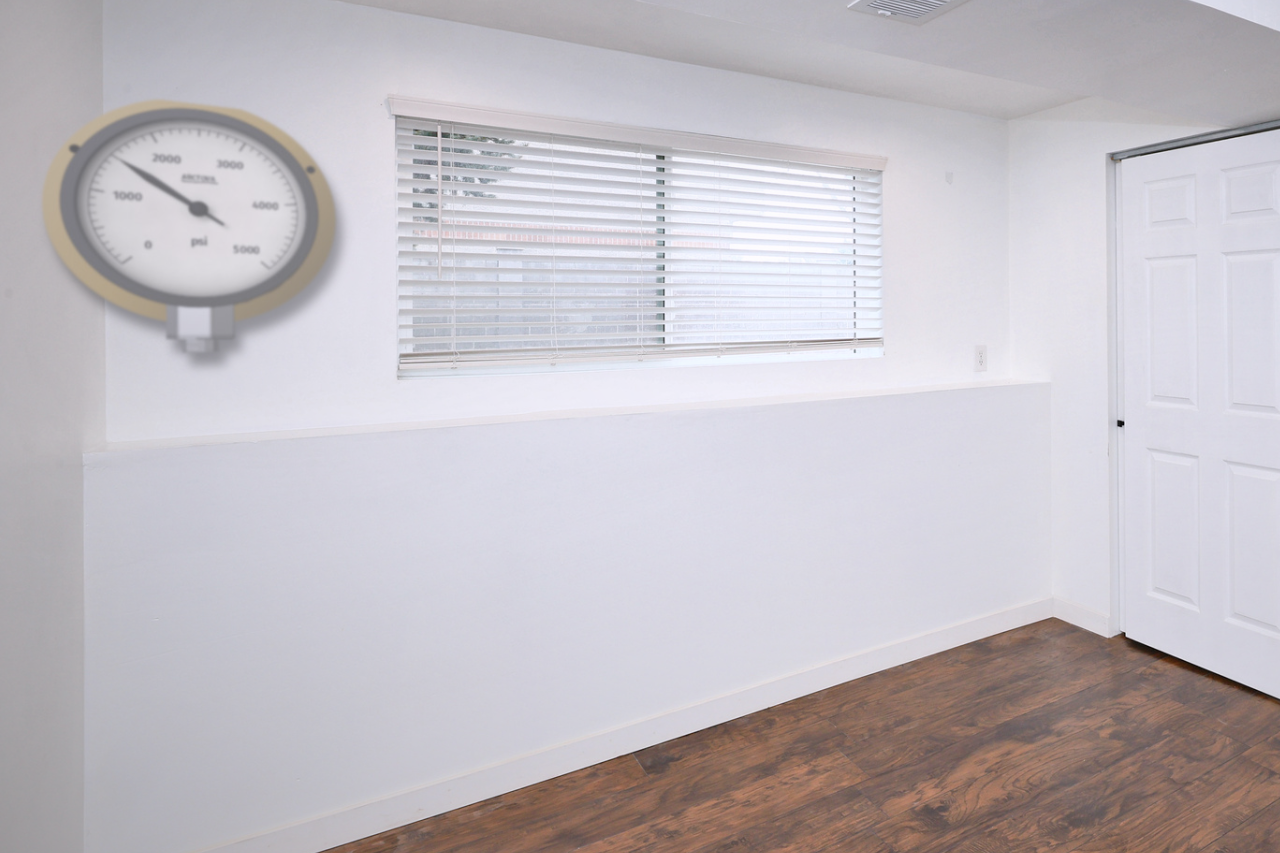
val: psi 1500
